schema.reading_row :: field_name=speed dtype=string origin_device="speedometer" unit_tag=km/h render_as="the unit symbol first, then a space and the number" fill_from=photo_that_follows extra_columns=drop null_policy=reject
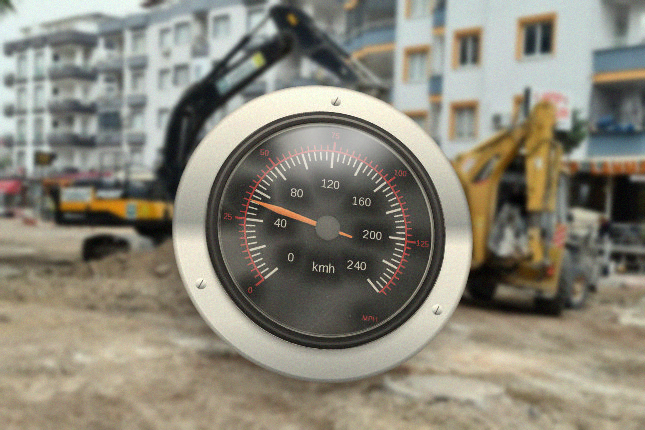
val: km/h 52
